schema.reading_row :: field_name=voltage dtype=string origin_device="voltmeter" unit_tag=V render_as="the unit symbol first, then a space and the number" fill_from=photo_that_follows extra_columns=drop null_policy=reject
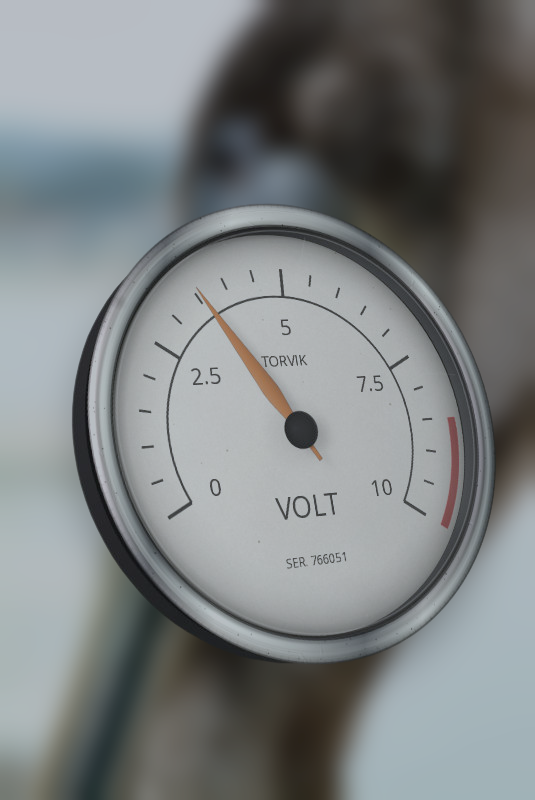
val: V 3.5
